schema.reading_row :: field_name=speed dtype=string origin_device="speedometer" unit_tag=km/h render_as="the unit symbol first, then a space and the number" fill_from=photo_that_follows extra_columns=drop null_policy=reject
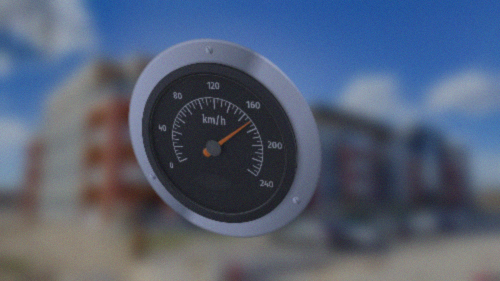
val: km/h 170
